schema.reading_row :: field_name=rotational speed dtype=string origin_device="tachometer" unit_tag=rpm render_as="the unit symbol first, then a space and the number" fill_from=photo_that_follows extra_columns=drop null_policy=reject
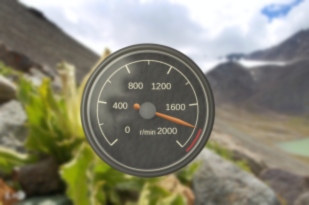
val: rpm 1800
